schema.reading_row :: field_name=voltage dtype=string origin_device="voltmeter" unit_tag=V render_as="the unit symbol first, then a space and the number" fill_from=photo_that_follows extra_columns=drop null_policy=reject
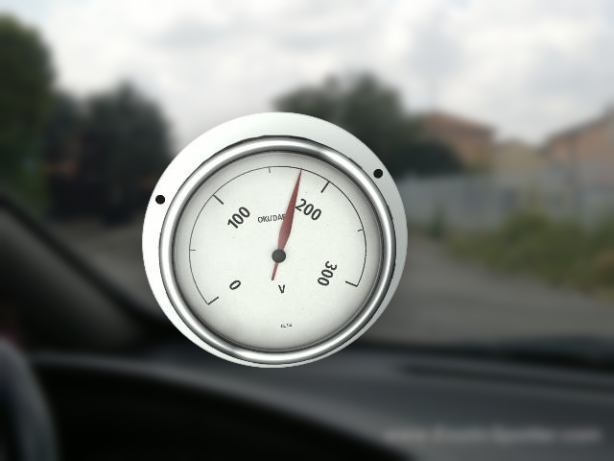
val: V 175
